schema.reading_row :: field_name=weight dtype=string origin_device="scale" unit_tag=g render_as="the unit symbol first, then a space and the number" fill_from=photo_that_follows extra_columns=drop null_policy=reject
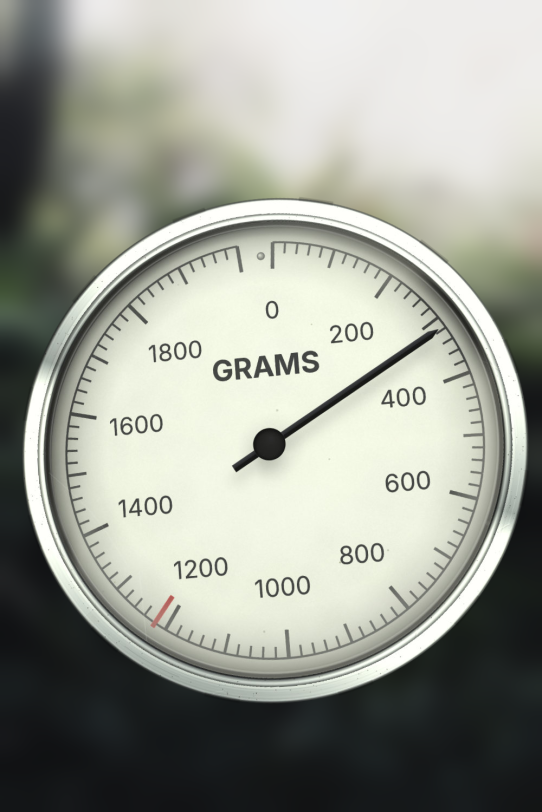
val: g 320
